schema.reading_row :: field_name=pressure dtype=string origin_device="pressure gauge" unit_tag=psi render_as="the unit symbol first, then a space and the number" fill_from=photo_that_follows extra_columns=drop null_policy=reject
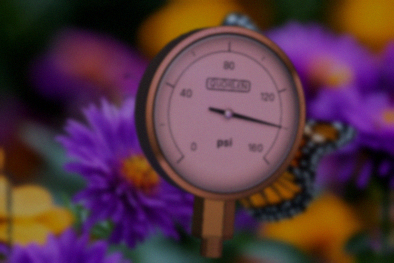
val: psi 140
